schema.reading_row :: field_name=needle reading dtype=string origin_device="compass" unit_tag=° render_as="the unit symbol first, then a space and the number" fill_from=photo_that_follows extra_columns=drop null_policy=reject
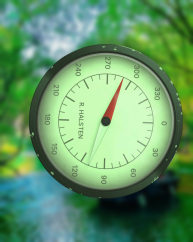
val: ° 290
